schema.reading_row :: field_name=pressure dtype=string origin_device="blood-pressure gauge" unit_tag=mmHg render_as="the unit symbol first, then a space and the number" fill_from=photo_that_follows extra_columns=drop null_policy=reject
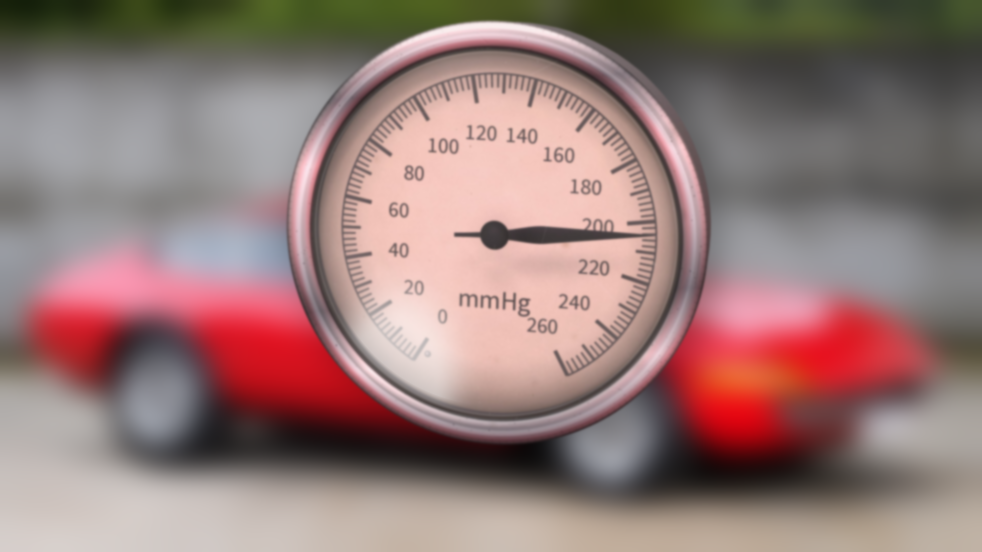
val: mmHg 204
